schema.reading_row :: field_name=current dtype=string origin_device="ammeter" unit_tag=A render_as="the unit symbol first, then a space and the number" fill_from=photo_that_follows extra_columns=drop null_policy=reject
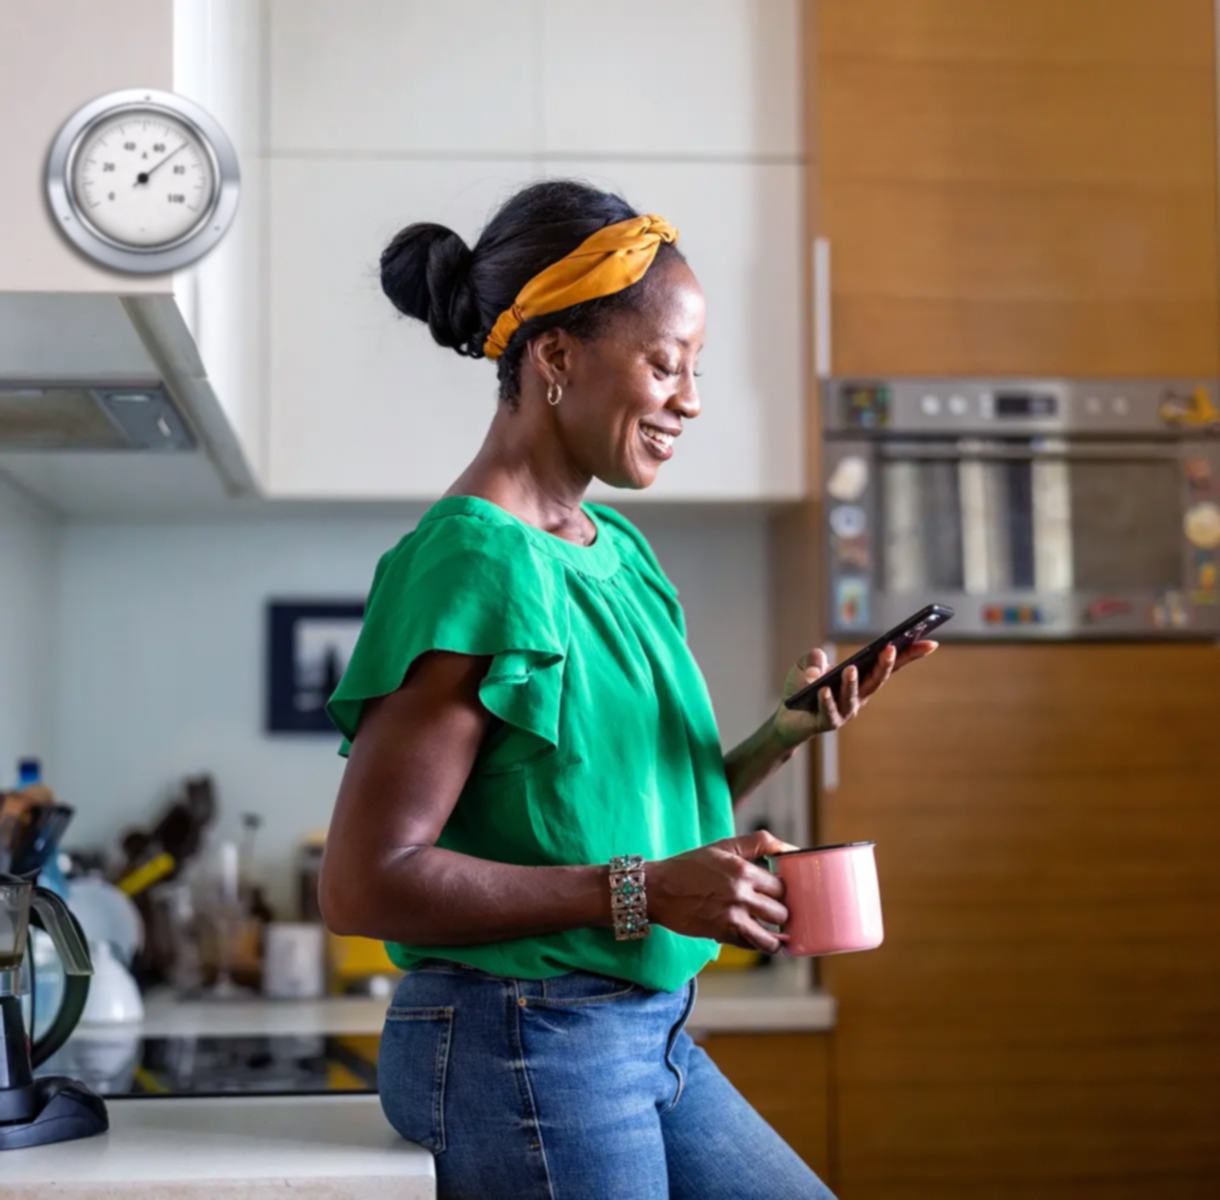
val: A 70
